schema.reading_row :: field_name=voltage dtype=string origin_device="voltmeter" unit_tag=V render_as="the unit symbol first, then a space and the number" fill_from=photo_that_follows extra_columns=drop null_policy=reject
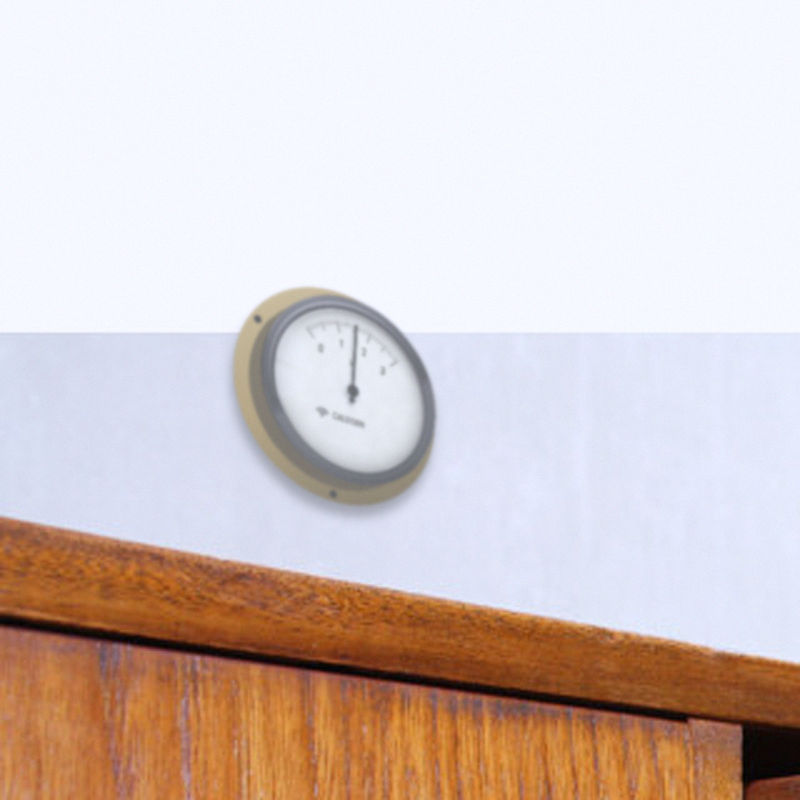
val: V 1.5
